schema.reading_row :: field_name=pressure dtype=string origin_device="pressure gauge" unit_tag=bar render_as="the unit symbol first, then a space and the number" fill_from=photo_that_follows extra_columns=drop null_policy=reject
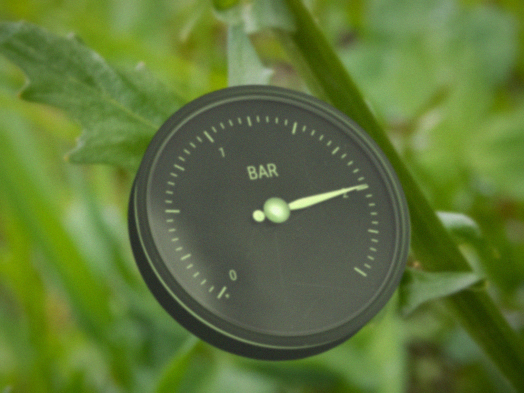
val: bar 2
